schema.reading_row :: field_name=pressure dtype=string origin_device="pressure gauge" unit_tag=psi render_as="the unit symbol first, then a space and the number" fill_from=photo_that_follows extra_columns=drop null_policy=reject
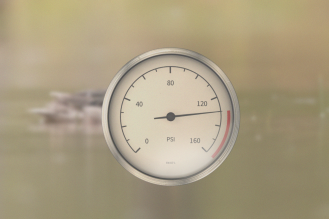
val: psi 130
